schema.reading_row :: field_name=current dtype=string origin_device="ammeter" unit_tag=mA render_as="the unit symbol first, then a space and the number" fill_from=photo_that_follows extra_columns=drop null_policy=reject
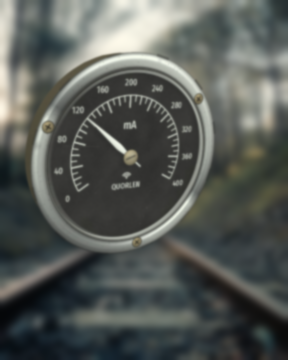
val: mA 120
